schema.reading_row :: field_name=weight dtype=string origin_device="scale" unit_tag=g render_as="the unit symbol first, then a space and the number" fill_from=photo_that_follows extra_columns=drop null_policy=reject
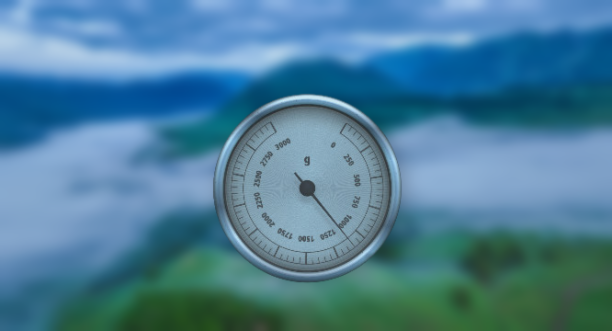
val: g 1100
